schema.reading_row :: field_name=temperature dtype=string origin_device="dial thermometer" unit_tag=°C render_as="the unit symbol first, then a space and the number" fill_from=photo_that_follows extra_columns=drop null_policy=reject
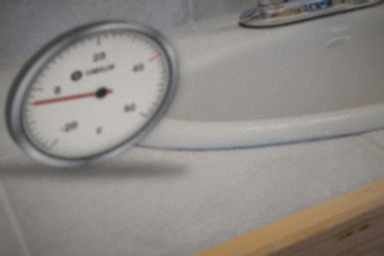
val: °C -4
